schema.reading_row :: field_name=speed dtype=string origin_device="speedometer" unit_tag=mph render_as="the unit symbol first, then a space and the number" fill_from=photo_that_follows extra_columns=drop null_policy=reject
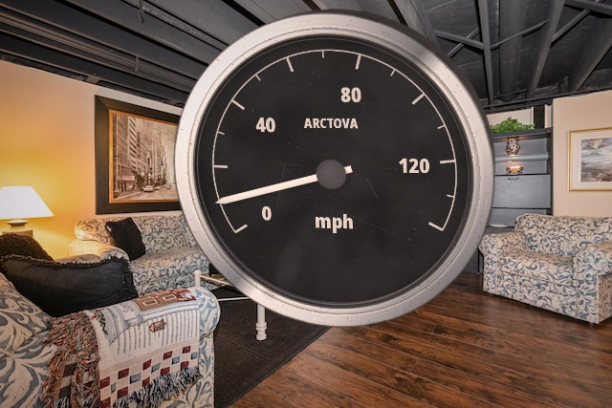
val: mph 10
